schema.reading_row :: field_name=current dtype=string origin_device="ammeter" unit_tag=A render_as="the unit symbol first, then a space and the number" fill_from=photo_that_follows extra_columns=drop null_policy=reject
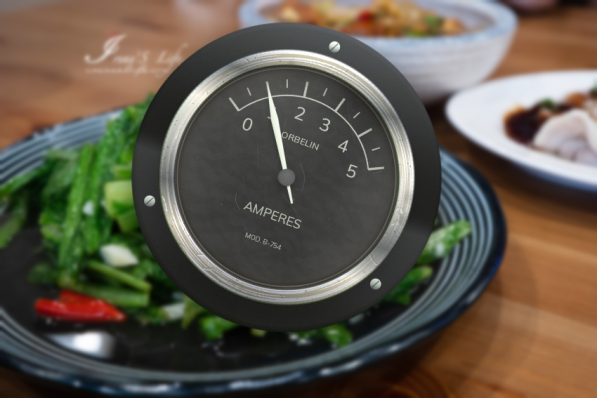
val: A 1
